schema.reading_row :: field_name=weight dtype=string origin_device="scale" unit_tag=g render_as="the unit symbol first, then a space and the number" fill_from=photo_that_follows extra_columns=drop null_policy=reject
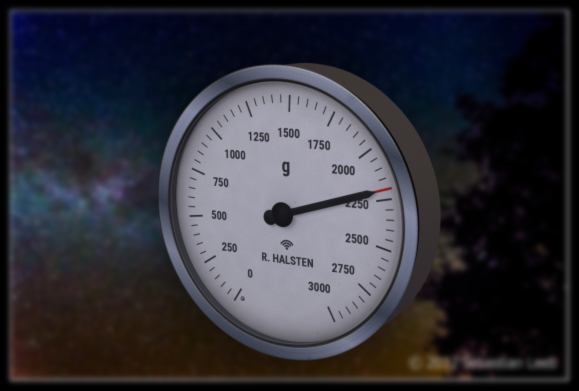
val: g 2200
